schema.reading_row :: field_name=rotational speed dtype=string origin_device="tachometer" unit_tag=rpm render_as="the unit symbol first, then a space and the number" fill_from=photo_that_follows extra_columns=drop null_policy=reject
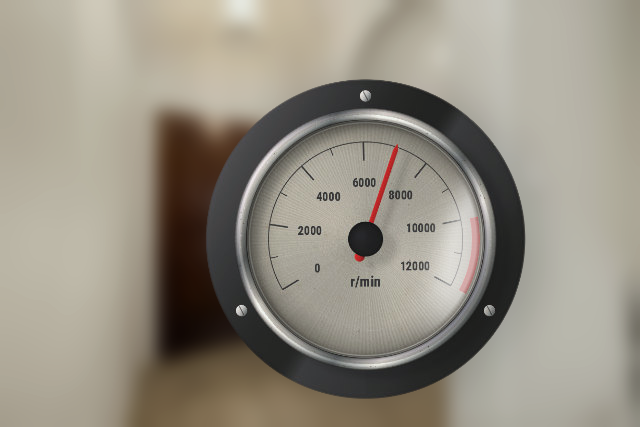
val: rpm 7000
